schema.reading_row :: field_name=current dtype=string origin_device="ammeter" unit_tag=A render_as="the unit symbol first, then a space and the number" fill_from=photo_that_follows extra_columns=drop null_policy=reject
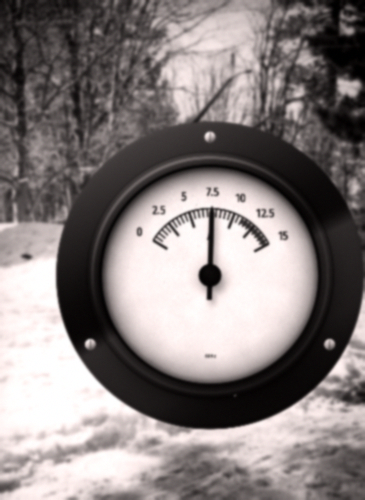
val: A 7.5
